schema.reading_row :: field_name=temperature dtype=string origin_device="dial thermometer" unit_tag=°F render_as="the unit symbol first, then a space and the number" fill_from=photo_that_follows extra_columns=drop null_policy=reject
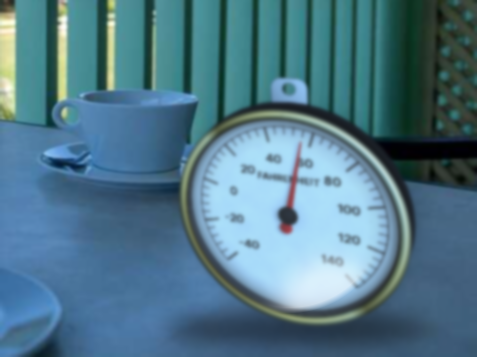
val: °F 56
